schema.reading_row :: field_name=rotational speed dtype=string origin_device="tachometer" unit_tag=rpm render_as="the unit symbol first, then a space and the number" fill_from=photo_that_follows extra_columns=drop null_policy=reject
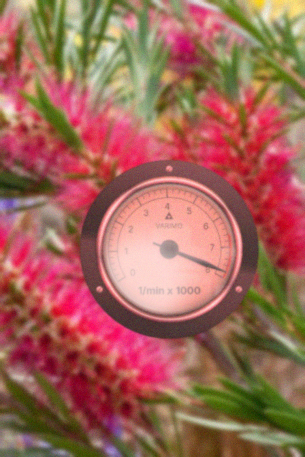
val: rpm 7800
